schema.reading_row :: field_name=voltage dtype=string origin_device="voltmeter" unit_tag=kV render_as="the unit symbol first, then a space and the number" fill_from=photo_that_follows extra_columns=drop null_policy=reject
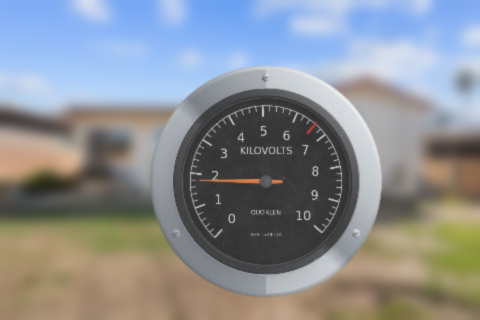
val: kV 1.8
